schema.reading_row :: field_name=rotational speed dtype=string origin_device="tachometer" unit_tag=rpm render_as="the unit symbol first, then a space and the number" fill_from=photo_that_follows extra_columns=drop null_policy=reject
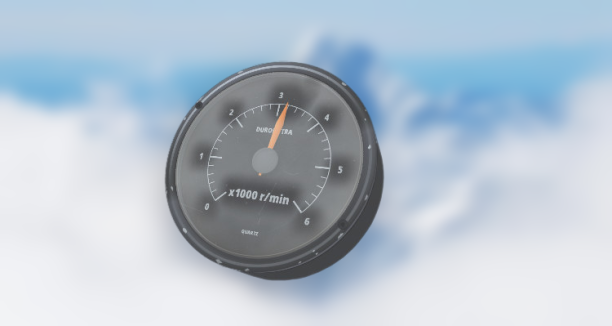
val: rpm 3200
